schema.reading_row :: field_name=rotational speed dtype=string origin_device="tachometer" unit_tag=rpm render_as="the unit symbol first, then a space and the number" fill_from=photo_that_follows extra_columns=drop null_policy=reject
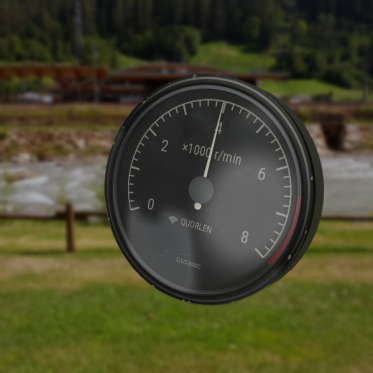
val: rpm 4000
